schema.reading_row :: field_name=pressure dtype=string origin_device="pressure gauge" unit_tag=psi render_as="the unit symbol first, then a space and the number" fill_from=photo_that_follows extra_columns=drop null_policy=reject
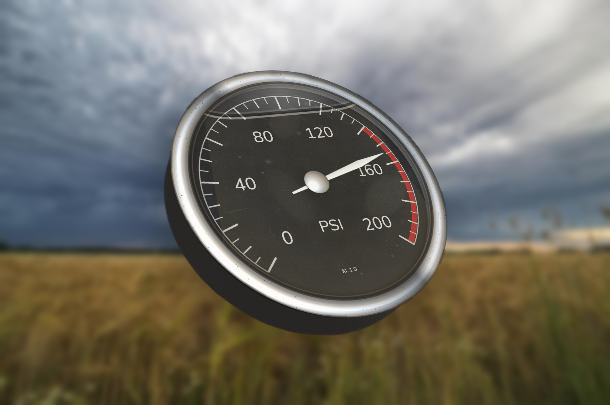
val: psi 155
